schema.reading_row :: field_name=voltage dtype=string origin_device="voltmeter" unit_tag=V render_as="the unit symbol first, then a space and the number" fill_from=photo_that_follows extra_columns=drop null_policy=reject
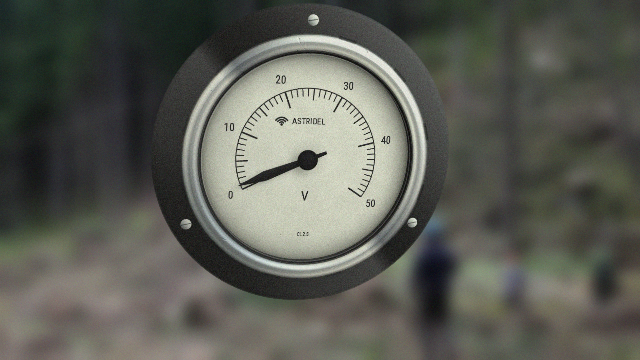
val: V 1
